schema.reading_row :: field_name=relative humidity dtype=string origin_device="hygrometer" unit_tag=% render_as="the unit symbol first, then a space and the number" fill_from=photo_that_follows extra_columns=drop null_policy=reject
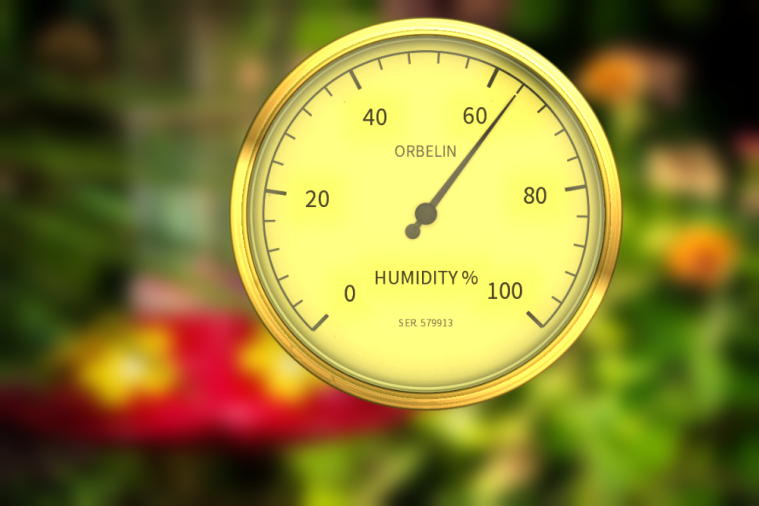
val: % 64
